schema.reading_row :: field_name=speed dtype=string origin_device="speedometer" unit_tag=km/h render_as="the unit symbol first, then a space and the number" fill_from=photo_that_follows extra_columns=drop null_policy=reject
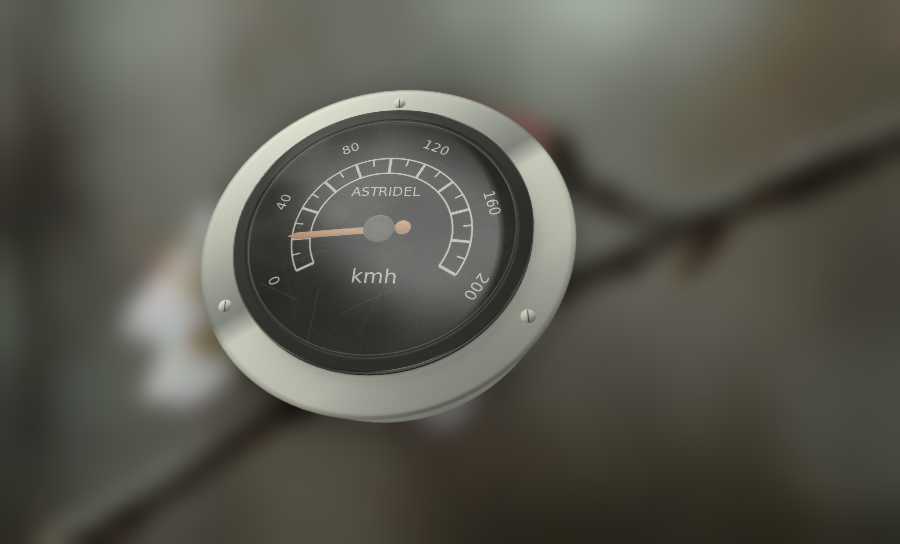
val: km/h 20
